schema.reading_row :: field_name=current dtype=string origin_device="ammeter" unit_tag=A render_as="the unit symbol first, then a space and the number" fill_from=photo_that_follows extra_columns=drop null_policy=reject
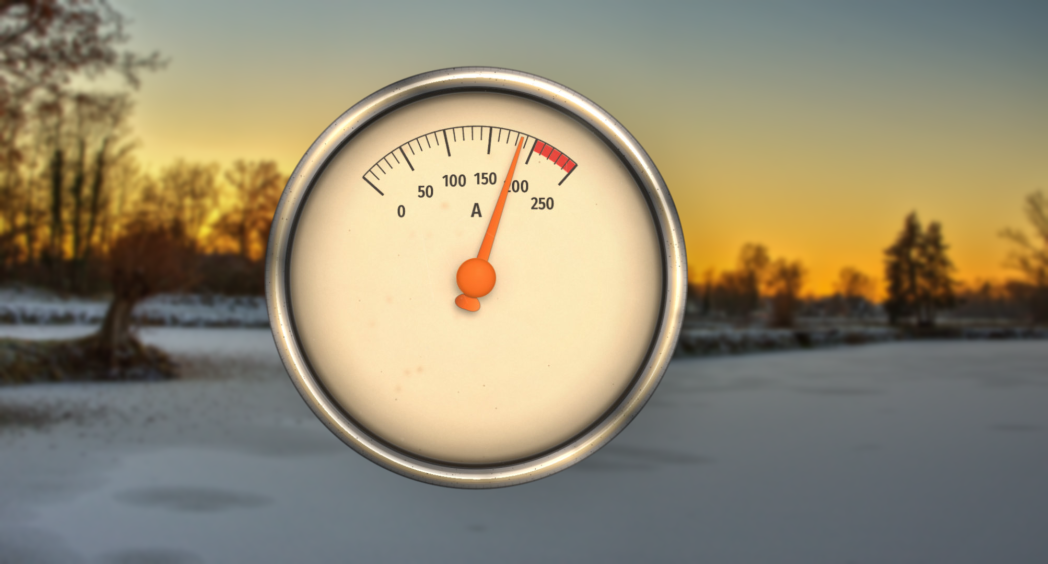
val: A 185
